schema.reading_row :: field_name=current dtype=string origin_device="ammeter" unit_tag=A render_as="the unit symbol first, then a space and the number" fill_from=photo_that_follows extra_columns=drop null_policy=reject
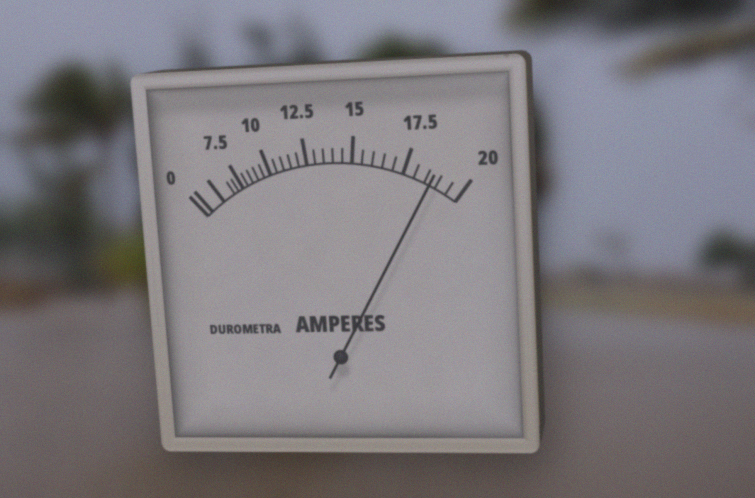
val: A 18.75
